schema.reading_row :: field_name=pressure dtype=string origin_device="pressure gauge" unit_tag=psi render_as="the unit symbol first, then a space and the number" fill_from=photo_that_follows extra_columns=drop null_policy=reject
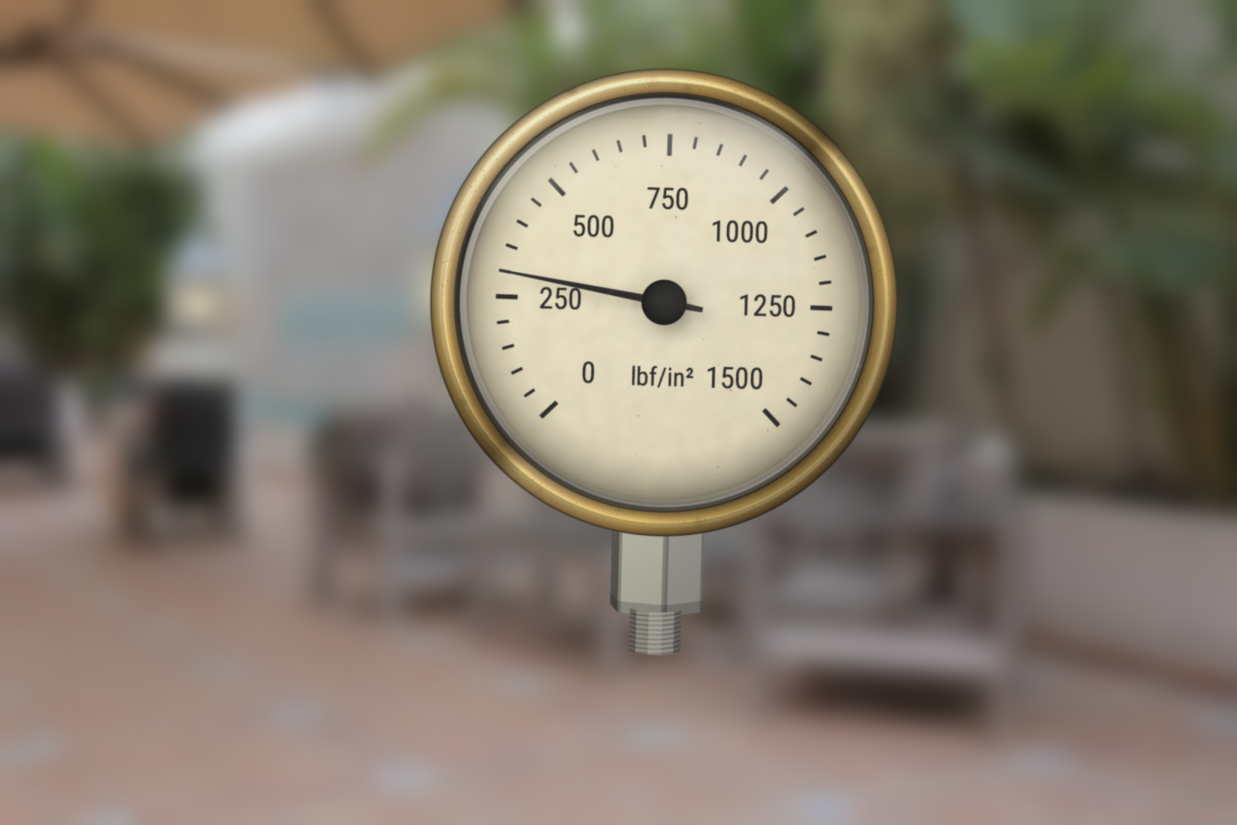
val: psi 300
